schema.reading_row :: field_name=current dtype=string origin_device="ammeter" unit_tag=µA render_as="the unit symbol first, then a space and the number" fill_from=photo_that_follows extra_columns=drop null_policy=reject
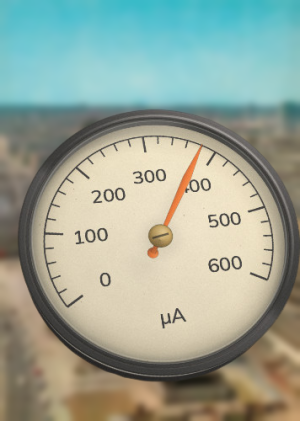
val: µA 380
